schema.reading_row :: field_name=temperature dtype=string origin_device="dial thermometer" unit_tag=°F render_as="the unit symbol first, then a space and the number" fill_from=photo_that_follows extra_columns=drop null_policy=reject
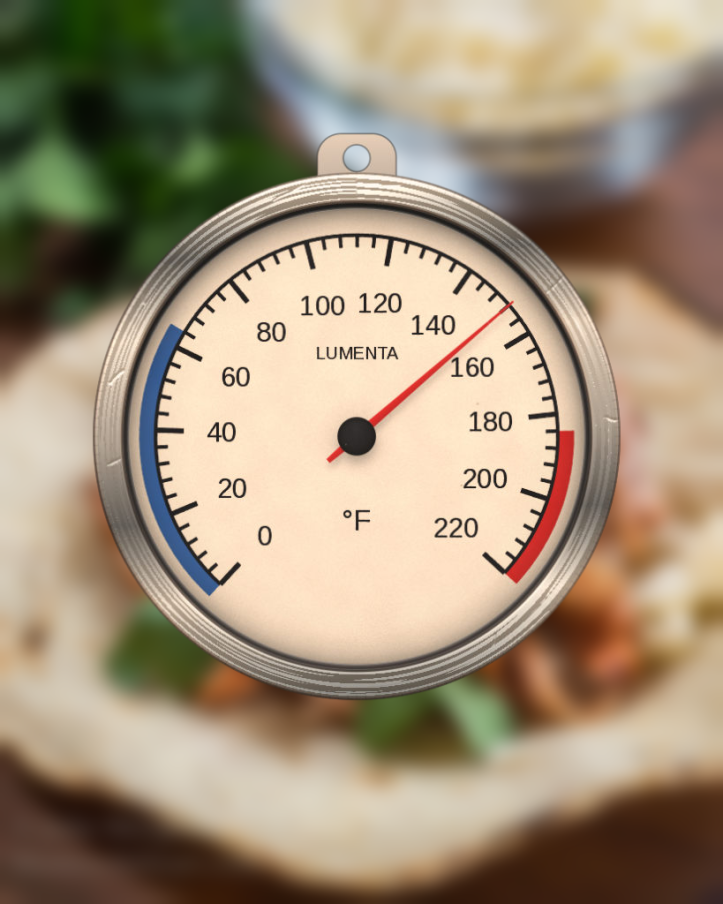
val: °F 152
